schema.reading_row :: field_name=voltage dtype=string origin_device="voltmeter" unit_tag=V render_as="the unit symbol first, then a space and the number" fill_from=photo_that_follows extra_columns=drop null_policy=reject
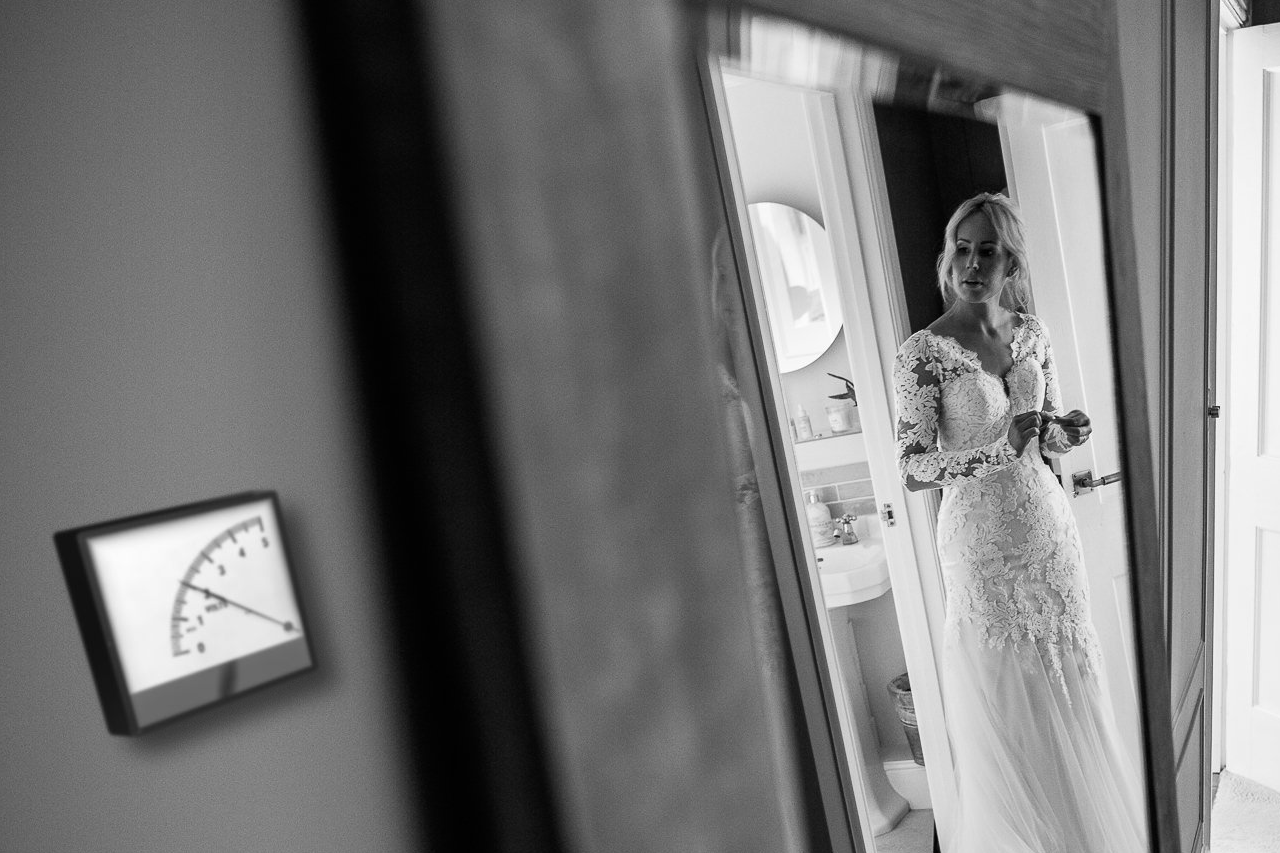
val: V 2
